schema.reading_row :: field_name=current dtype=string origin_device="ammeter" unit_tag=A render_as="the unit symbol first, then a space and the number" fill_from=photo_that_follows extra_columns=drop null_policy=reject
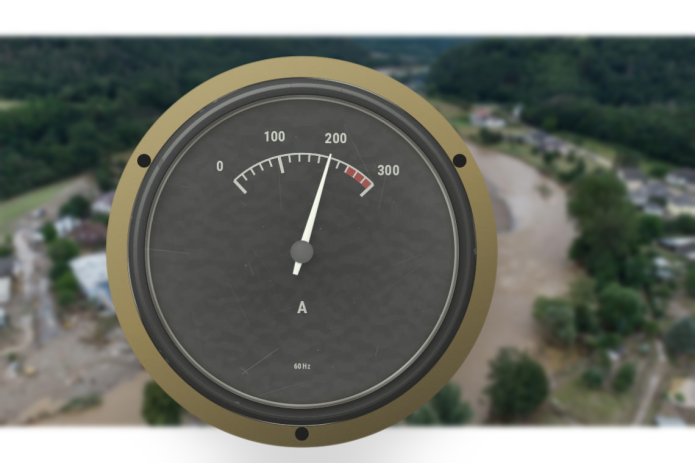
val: A 200
